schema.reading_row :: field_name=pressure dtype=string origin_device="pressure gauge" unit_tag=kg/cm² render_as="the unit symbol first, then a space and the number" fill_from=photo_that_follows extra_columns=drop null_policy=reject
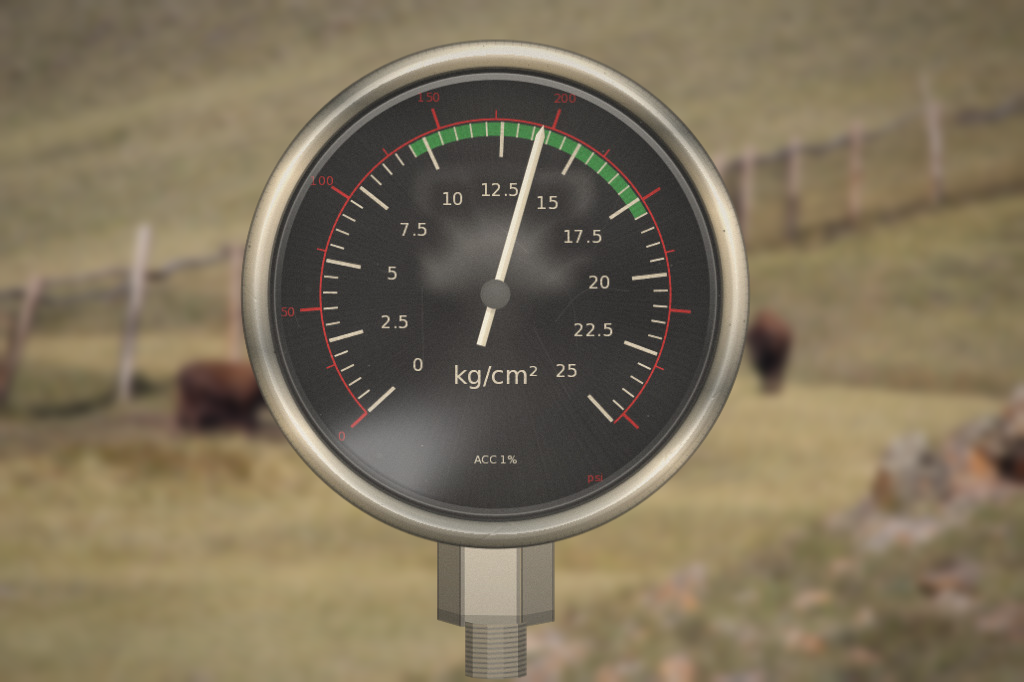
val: kg/cm² 13.75
